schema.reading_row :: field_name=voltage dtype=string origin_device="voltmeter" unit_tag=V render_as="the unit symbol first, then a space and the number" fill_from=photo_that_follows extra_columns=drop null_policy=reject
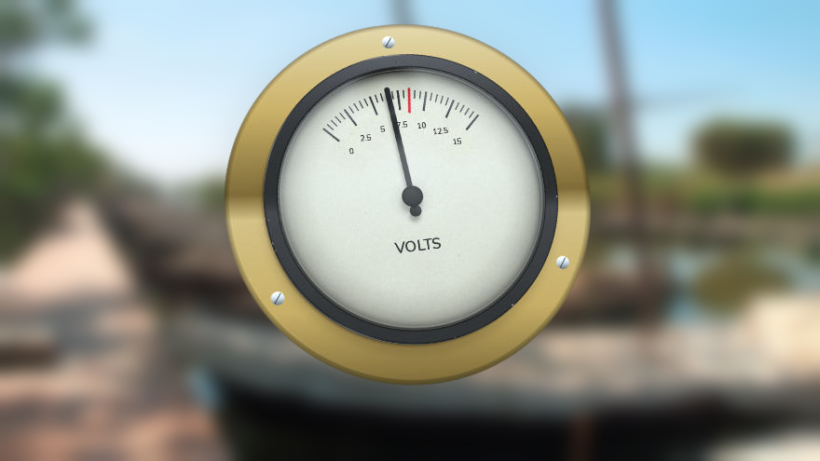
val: V 6.5
